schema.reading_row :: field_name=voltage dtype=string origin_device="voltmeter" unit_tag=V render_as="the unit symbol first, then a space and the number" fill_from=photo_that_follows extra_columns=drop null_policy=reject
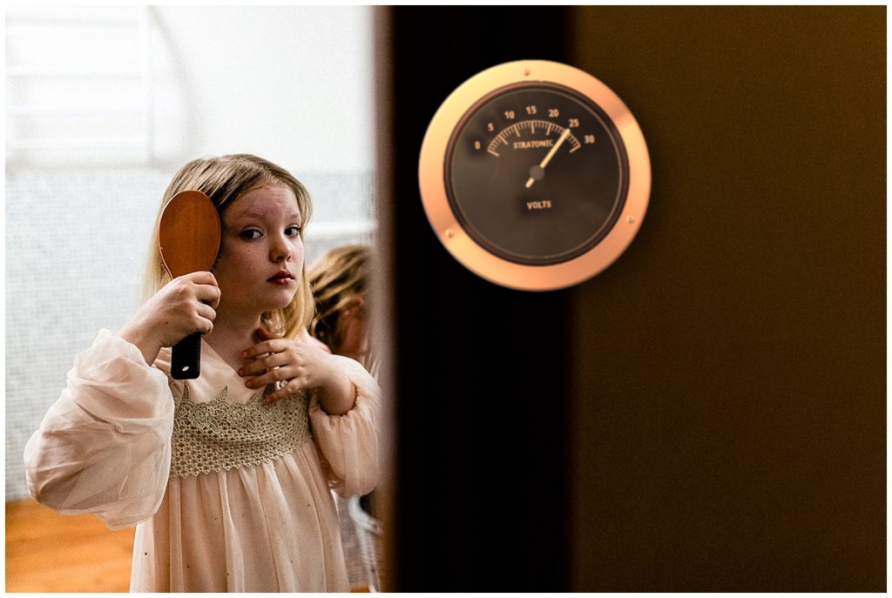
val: V 25
